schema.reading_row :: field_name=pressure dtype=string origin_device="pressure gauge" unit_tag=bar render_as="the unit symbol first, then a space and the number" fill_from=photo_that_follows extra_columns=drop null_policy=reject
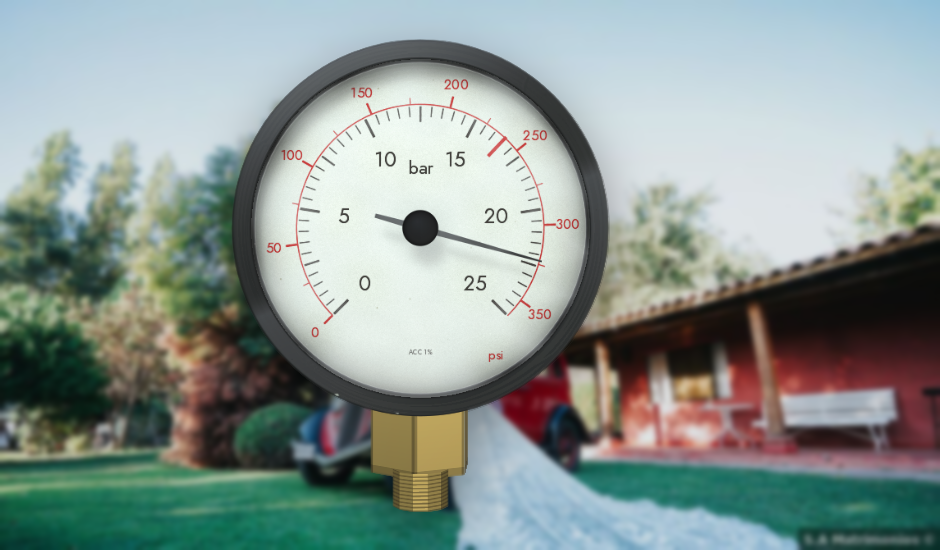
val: bar 22.25
